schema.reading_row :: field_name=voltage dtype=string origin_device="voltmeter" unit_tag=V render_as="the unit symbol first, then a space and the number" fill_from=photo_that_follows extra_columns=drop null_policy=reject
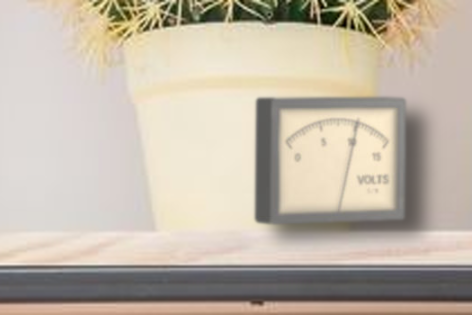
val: V 10
